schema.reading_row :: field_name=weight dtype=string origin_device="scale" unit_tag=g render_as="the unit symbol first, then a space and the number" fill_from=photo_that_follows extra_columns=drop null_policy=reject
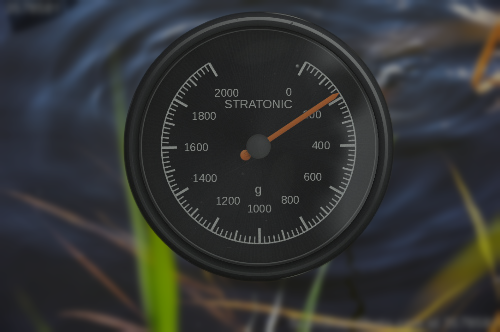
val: g 180
